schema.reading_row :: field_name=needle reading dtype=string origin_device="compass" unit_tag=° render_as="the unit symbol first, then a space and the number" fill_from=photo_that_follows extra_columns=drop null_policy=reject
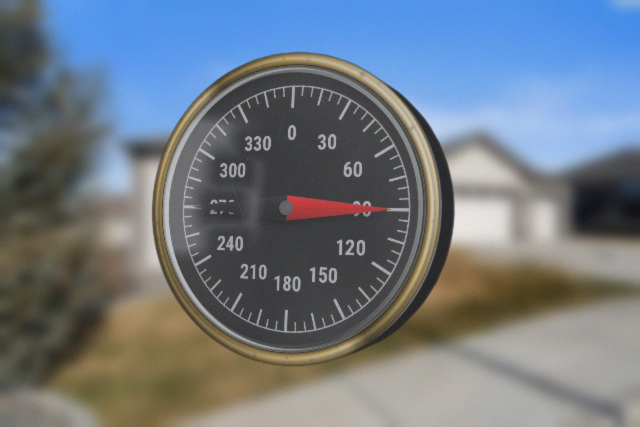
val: ° 90
